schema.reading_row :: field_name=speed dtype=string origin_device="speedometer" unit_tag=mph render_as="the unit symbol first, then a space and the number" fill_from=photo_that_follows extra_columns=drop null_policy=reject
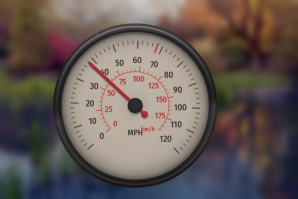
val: mph 38
